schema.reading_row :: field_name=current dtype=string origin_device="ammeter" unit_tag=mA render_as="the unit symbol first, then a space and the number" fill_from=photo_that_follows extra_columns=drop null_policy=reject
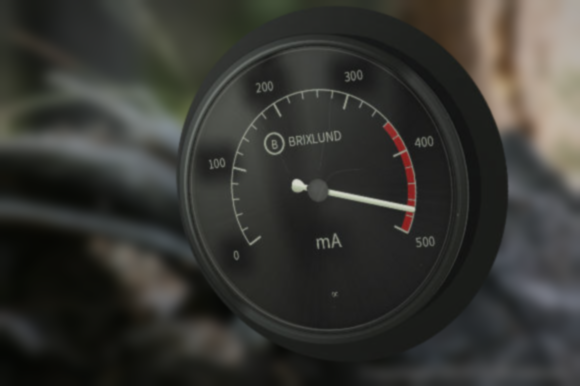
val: mA 470
